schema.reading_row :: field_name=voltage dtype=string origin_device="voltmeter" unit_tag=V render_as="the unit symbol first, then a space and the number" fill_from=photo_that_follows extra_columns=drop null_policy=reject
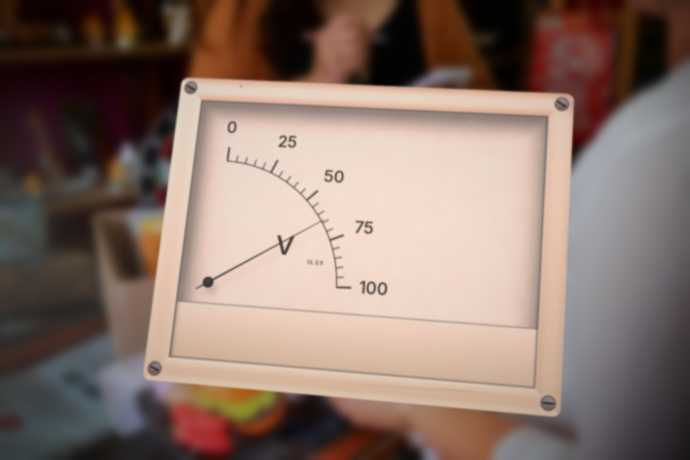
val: V 65
